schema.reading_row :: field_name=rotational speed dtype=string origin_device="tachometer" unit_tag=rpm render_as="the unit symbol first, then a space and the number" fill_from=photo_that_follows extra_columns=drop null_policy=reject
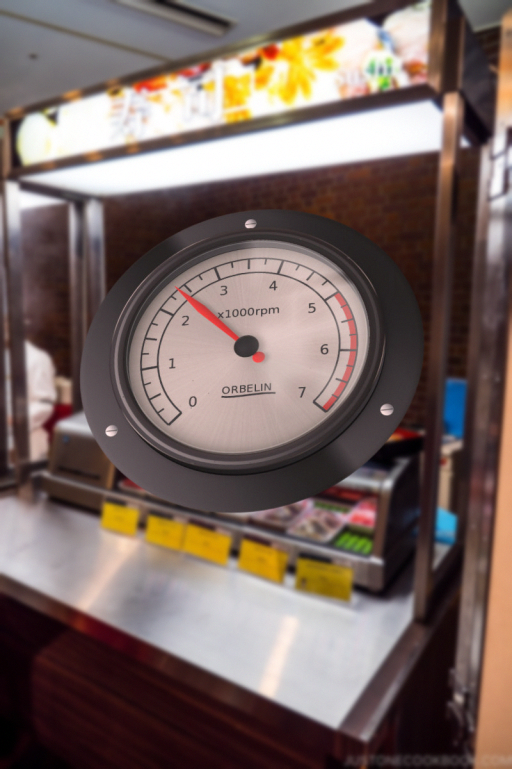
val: rpm 2375
